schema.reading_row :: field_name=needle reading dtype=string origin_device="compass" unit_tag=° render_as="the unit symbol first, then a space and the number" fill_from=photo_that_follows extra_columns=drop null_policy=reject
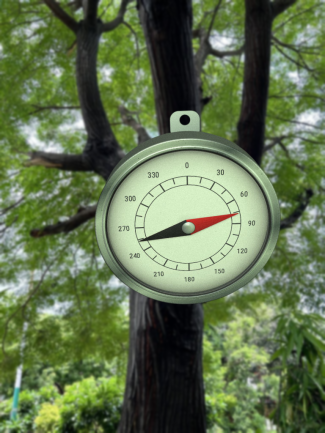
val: ° 75
